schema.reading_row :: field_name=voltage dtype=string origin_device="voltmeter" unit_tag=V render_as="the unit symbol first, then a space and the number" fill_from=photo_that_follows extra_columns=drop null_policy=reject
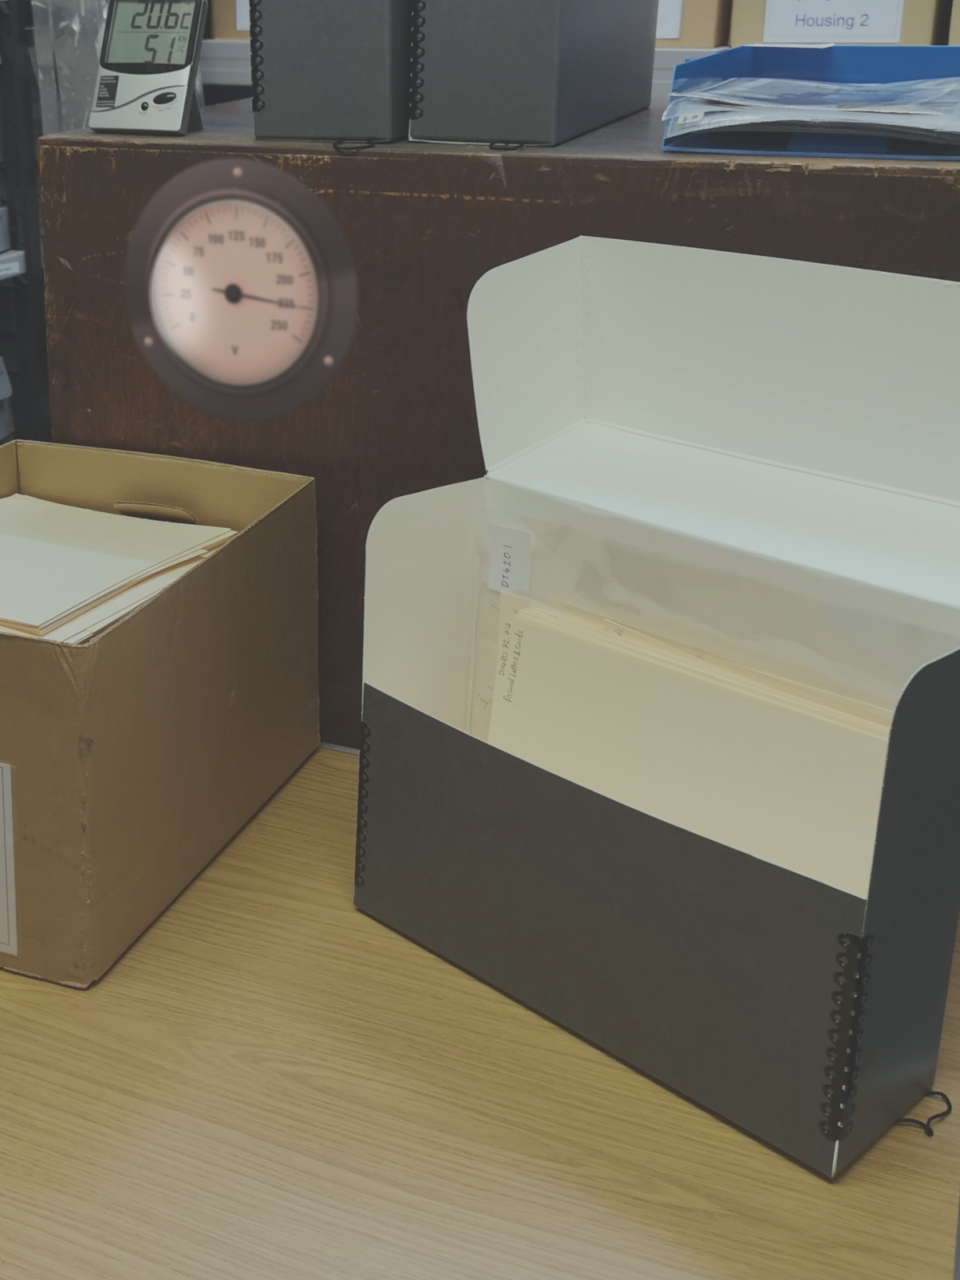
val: V 225
